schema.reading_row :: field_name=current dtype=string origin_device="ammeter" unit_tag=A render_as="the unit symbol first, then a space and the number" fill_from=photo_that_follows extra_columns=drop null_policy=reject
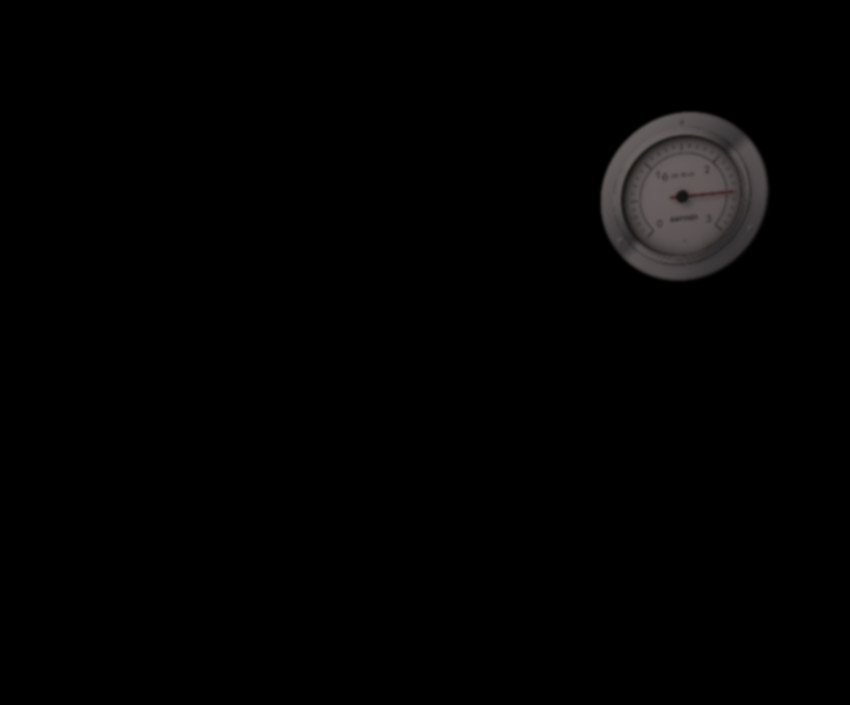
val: A 2.5
